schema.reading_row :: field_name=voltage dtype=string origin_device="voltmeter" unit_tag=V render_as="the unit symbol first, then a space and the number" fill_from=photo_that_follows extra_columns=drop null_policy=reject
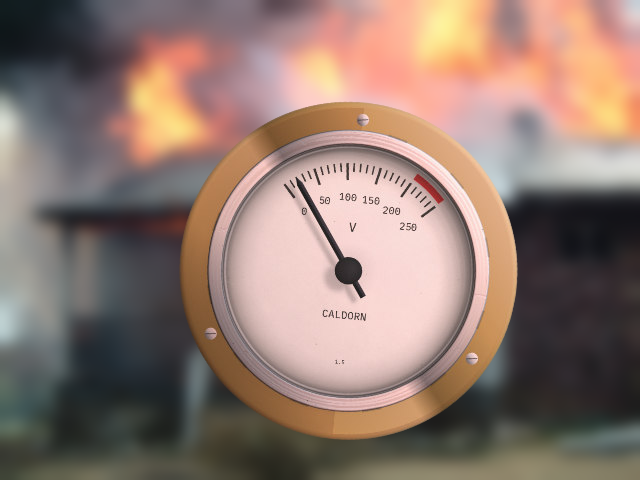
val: V 20
